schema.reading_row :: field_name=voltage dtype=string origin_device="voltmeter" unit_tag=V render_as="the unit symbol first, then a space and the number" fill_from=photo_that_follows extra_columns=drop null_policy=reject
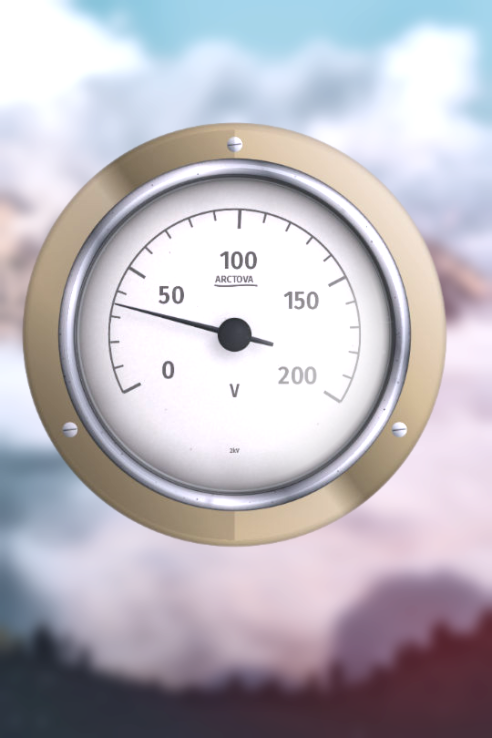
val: V 35
